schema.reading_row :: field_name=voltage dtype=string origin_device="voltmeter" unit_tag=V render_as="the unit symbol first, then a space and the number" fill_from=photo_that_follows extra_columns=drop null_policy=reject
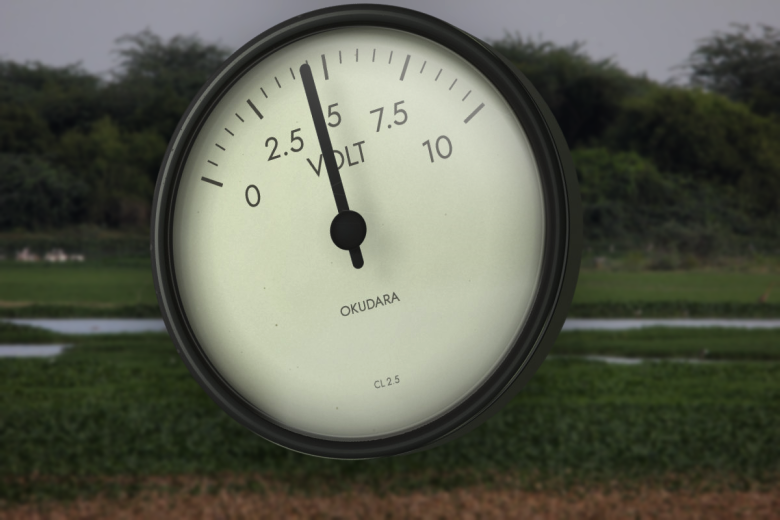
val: V 4.5
